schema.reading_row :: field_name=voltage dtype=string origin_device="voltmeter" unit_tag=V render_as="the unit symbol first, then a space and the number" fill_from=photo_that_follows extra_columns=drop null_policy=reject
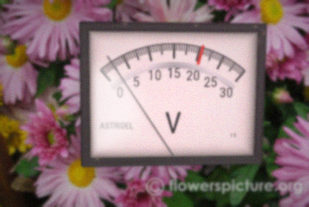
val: V 2.5
